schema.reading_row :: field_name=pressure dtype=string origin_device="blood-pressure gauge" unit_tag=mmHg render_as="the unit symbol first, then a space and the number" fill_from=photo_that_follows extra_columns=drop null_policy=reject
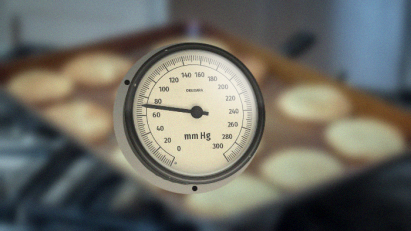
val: mmHg 70
